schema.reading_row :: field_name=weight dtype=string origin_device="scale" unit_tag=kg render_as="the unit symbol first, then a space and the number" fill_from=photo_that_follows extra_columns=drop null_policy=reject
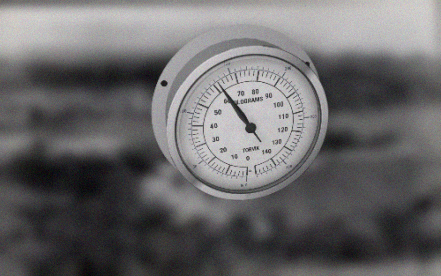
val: kg 62
